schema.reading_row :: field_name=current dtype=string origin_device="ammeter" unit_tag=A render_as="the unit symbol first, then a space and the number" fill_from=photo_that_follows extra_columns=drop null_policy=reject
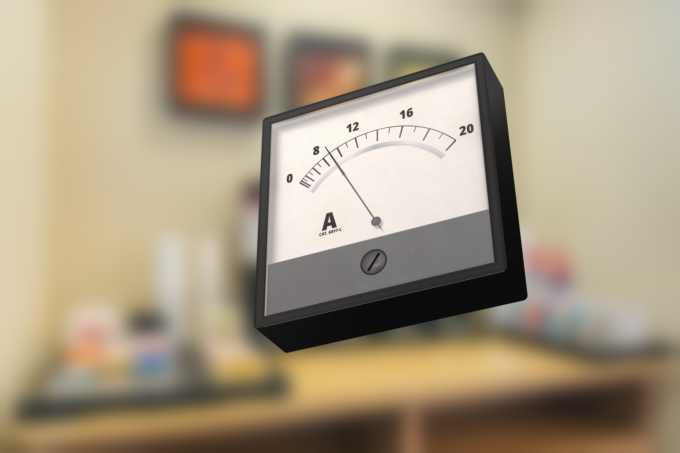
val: A 9
